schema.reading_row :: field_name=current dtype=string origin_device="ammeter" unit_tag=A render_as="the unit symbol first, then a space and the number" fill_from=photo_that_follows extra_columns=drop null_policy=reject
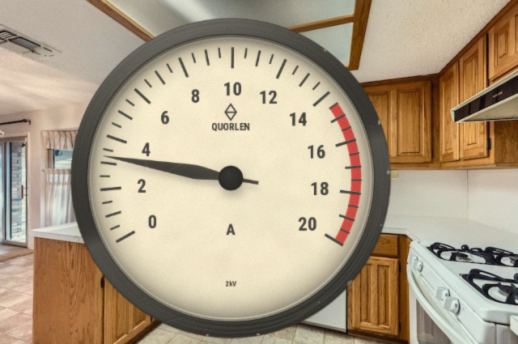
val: A 3.25
